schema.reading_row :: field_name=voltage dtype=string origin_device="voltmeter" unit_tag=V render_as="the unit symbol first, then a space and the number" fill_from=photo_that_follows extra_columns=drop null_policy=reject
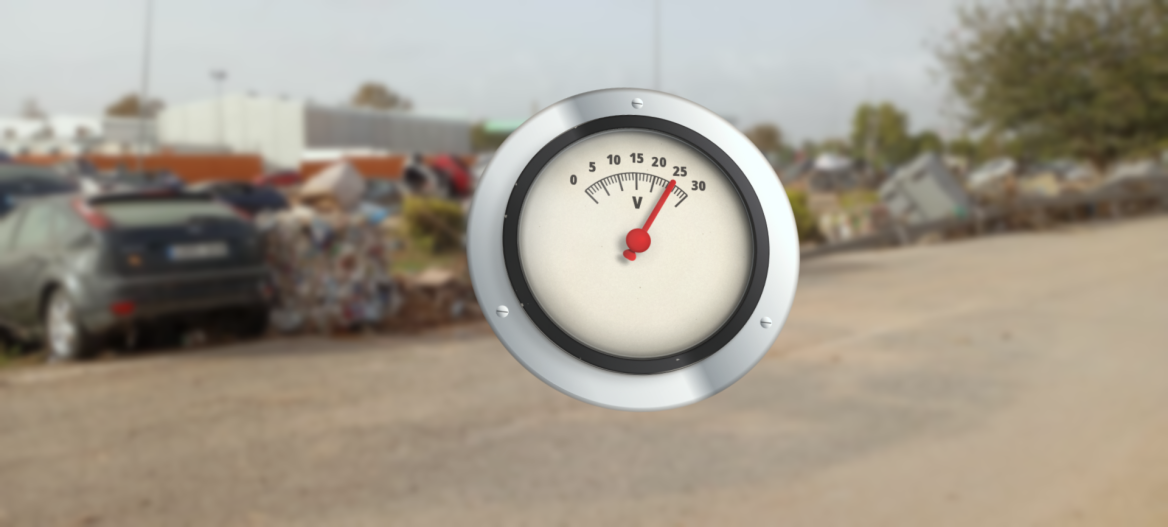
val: V 25
